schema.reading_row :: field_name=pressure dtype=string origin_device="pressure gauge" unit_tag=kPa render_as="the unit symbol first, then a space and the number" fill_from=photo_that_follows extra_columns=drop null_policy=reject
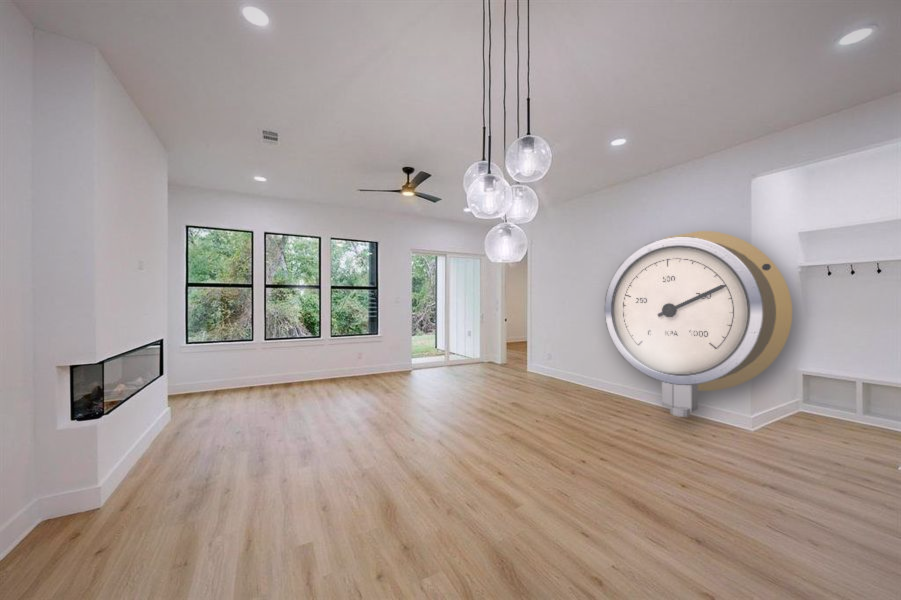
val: kPa 750
